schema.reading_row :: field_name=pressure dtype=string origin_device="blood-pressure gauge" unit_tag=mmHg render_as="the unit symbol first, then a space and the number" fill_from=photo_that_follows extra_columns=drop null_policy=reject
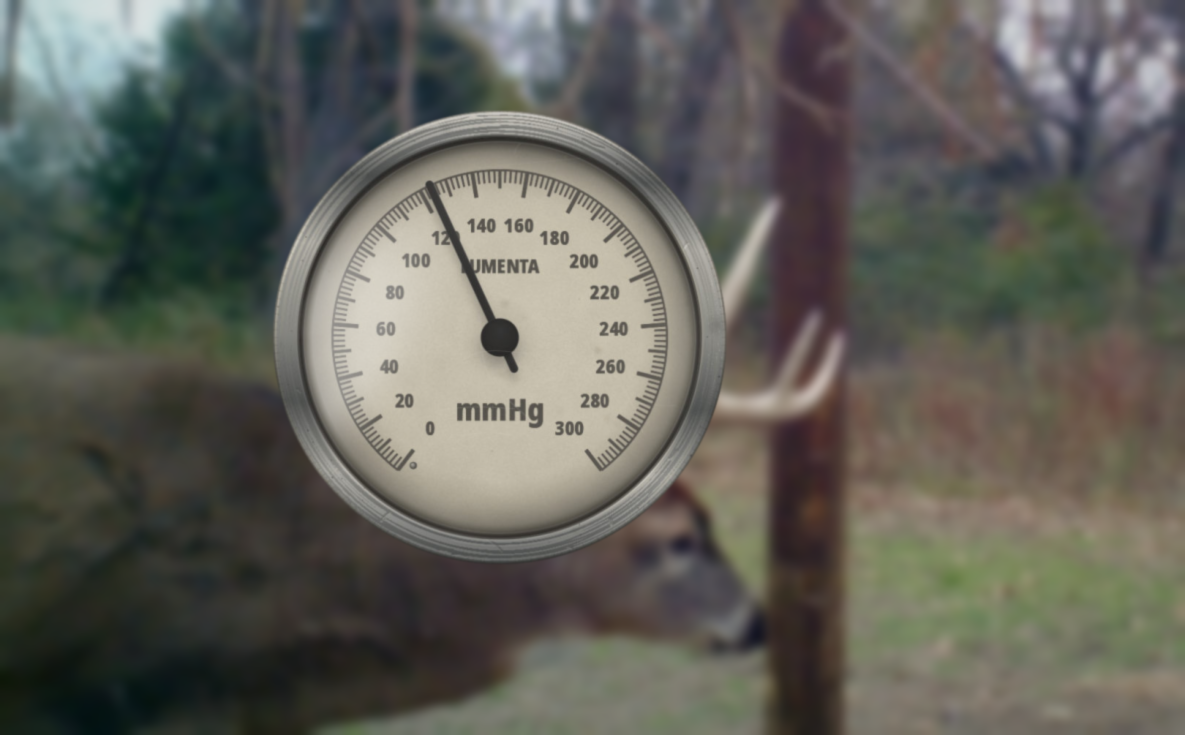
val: mmHg 124
